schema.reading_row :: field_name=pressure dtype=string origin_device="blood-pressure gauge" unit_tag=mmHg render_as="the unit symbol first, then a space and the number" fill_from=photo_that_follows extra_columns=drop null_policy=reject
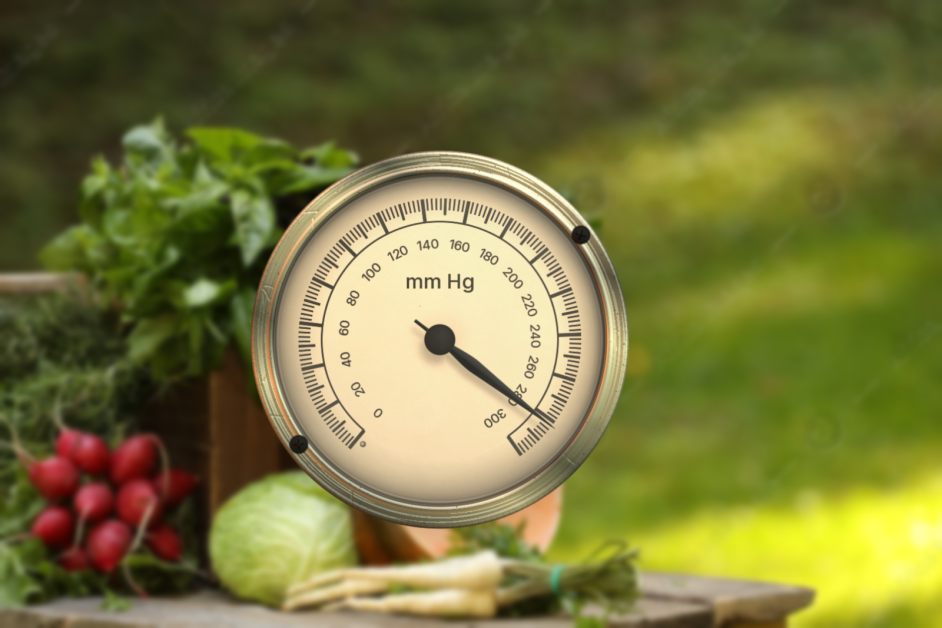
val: mmHg 282
